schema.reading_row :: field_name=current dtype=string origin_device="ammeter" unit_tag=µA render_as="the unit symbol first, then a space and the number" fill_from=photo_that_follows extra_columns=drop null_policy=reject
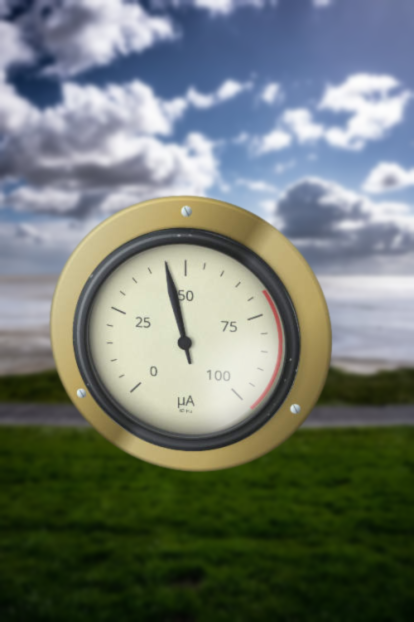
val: µA 45
